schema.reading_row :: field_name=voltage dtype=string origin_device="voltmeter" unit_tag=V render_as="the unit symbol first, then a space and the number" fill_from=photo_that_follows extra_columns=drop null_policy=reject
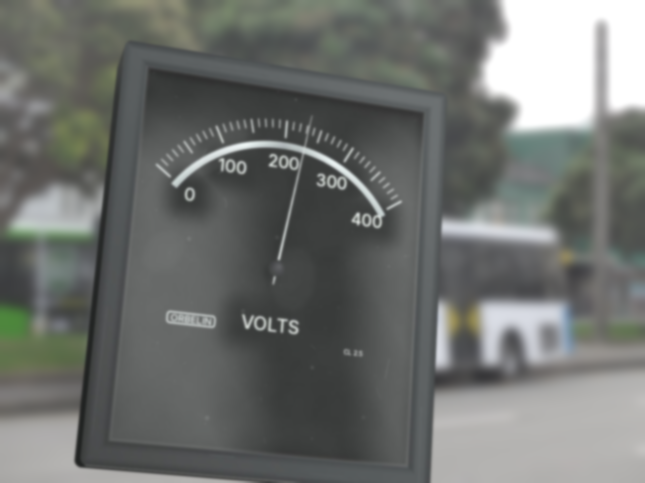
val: V 230
